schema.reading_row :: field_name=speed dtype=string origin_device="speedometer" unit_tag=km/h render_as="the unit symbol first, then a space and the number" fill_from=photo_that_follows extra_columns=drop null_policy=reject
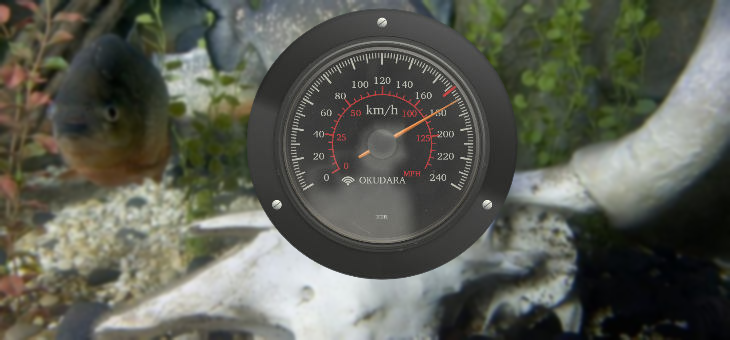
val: km/h 180
